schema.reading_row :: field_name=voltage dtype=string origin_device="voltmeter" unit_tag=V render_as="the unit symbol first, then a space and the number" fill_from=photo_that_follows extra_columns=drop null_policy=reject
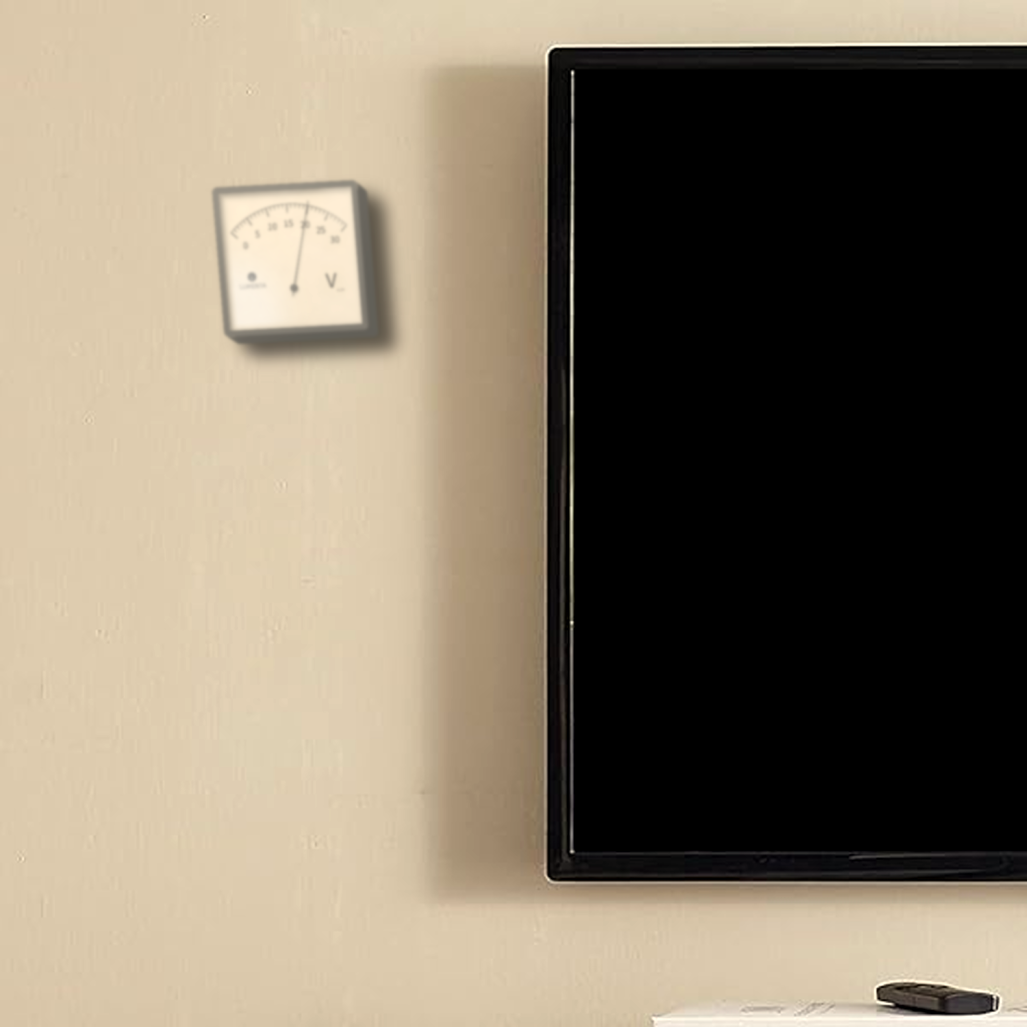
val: V 20
